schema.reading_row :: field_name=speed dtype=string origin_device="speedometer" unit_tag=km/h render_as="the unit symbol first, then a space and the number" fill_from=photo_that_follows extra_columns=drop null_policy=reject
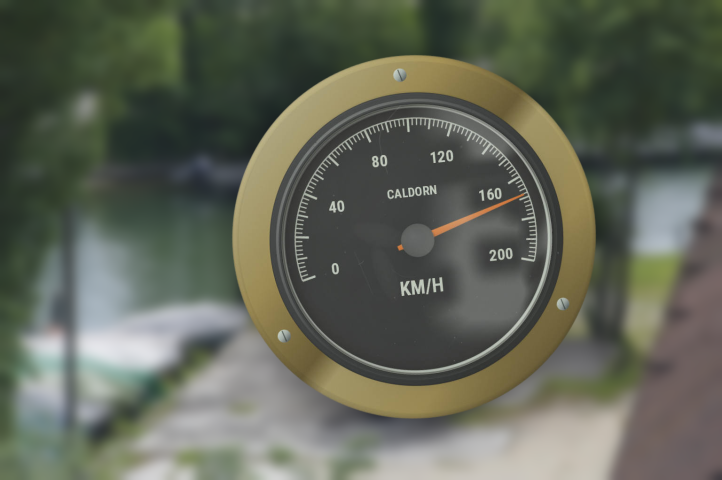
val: km/h 168
